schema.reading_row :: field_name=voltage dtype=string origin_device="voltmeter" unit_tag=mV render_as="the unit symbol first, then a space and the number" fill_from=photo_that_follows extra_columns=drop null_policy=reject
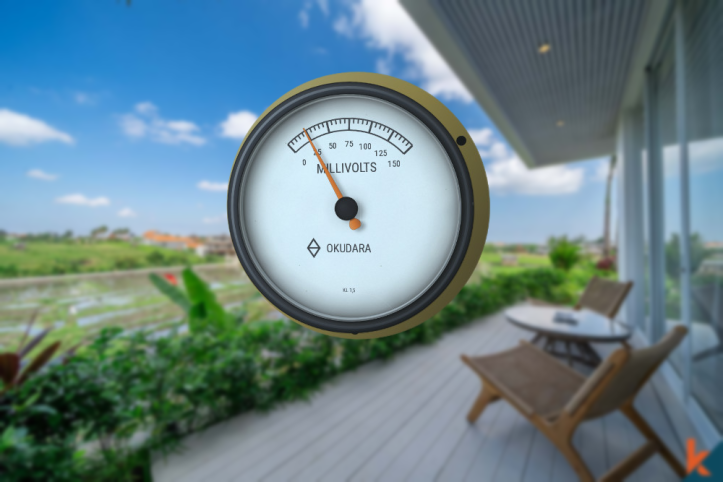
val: mV 25
